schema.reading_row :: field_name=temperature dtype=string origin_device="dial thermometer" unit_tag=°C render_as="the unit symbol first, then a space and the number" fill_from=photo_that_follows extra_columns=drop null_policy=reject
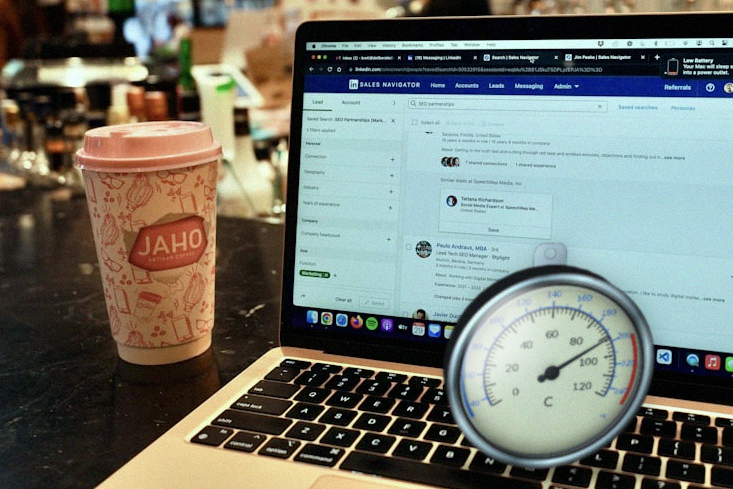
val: °C 90
